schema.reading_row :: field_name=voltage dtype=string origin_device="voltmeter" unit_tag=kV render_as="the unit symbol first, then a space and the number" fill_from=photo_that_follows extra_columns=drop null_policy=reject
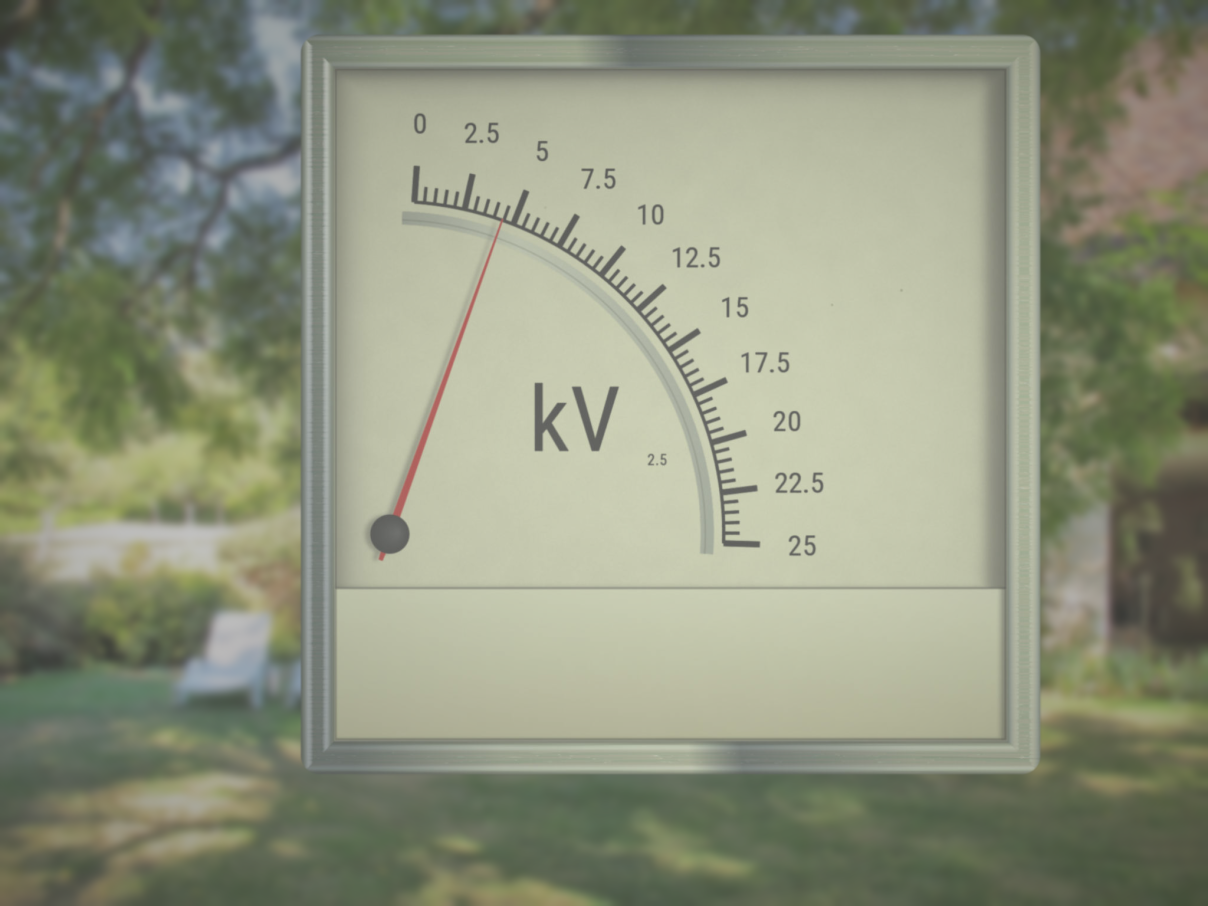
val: kV 4.5
